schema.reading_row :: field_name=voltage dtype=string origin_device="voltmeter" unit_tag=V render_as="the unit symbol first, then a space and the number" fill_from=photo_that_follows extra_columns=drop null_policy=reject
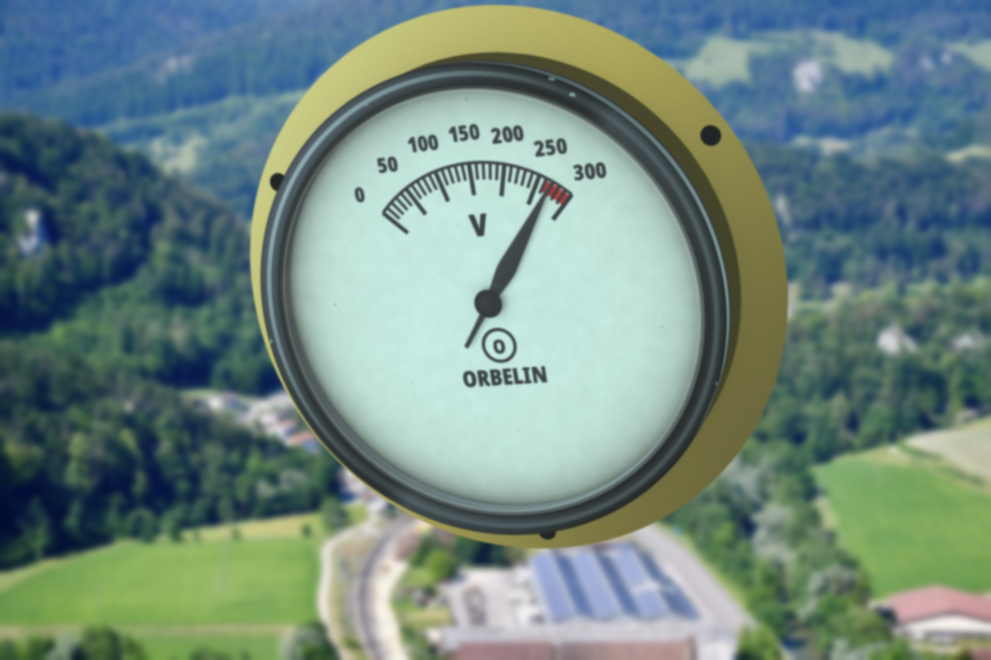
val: V 270
